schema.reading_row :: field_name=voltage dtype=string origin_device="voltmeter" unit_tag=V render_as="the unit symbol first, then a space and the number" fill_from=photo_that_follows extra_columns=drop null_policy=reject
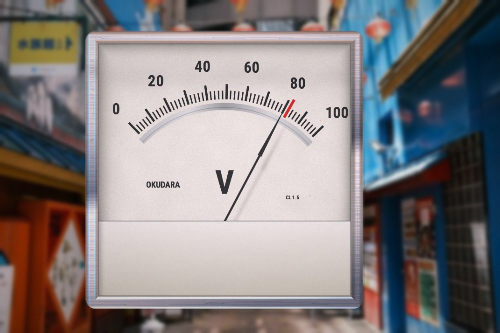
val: V 80
